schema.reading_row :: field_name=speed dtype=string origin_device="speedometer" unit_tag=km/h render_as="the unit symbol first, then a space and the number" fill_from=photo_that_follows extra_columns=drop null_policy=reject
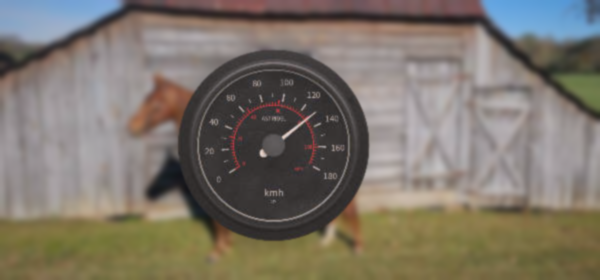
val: km/h 130
